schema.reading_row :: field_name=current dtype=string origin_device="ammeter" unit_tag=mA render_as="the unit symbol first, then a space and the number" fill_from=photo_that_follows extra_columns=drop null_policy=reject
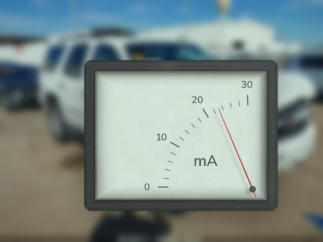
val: mA 23
